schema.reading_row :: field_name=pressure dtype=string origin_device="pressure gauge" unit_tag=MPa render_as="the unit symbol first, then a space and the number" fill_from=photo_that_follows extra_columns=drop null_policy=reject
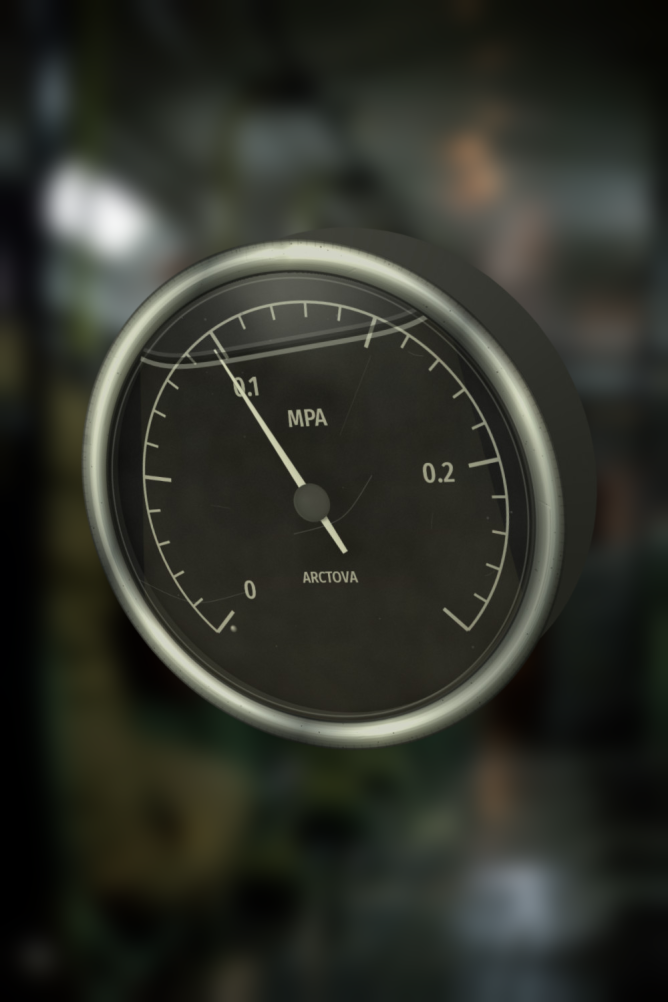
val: MPa 0.1
